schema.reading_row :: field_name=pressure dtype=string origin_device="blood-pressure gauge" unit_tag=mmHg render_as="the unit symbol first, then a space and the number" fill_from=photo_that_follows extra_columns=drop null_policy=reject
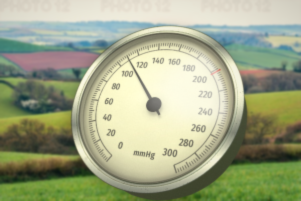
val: mmHg 110
